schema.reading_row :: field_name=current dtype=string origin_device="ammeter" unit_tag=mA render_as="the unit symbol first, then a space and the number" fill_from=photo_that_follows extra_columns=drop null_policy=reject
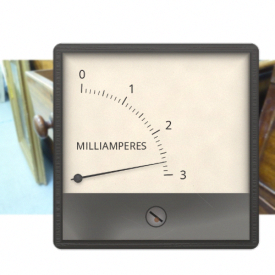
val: mA 2.7
